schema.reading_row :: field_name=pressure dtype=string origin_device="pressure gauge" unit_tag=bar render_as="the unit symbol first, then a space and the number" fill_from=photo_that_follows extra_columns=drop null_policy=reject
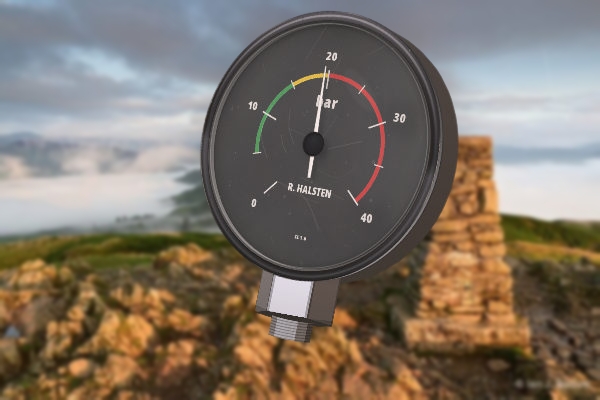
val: bar 20
